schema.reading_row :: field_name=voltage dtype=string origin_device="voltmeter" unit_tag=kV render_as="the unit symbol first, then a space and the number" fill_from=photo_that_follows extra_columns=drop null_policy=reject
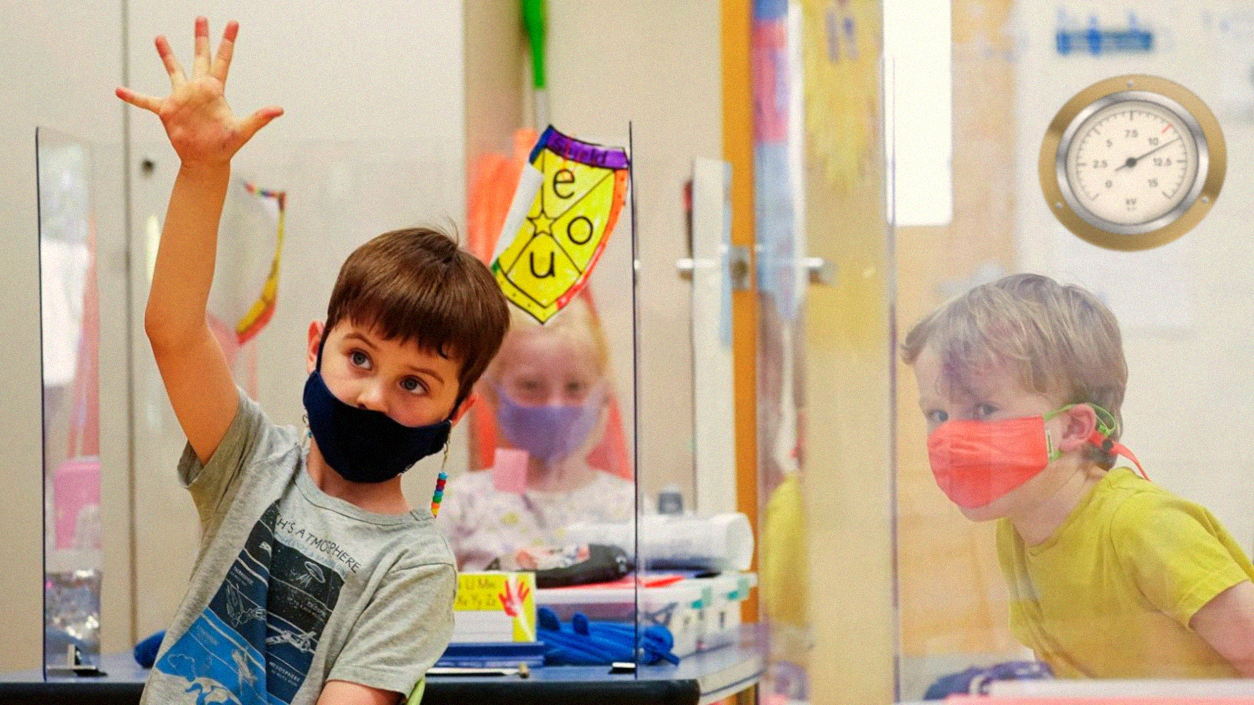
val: kV 11
